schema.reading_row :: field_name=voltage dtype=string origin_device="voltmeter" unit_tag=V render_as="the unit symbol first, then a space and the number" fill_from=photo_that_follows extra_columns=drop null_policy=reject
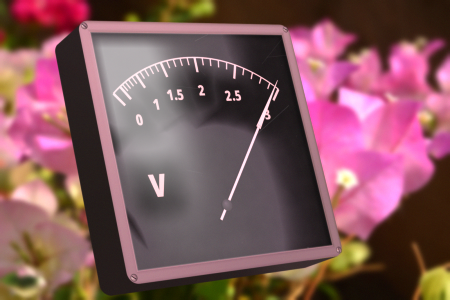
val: V 2.95
